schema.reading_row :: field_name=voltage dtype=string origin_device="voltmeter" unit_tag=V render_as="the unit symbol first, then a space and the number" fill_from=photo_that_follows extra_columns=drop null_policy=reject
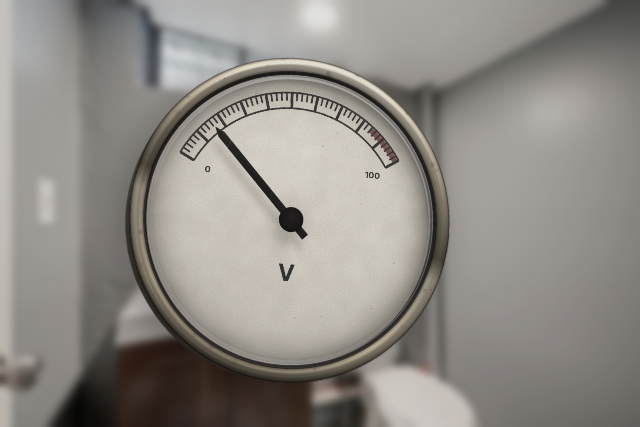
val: V 16
